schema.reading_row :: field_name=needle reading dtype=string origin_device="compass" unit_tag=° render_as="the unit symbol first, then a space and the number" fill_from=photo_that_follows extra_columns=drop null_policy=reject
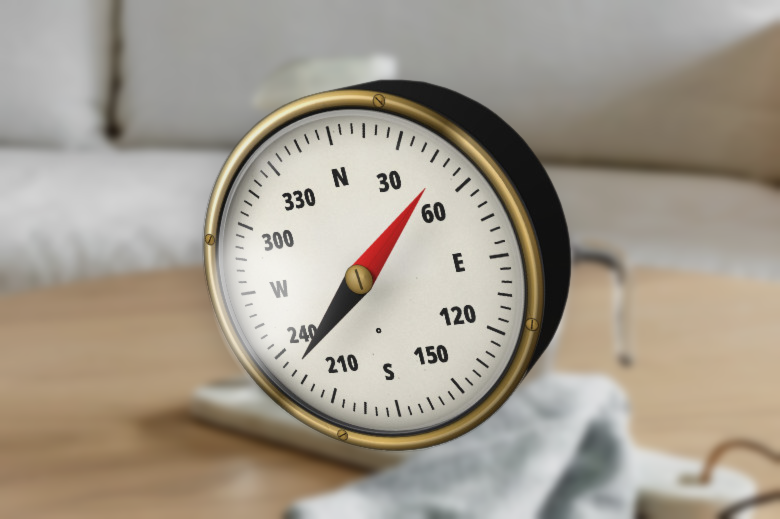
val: ° 50
